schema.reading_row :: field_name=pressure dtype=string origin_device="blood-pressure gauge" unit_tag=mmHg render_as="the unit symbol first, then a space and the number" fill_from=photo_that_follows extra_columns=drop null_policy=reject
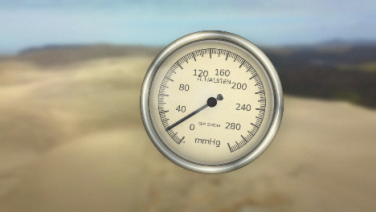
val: mmHg 20
